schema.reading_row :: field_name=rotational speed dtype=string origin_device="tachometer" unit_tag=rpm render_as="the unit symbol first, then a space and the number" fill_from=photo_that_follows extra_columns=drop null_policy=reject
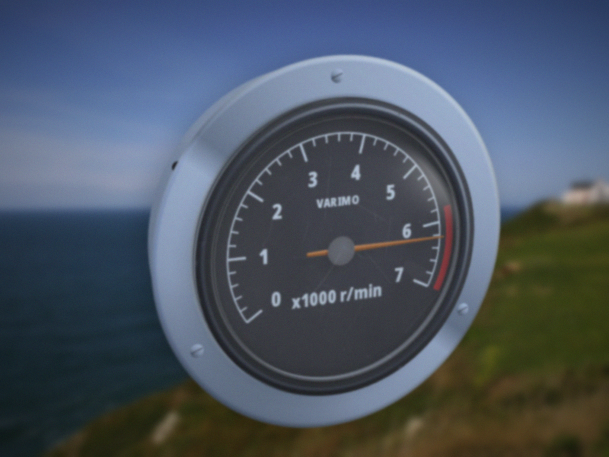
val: rpm 6200
